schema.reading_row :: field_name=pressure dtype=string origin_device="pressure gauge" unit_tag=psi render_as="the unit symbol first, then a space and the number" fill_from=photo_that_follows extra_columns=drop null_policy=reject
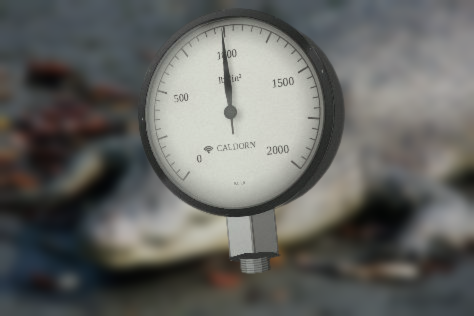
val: psi 1000
